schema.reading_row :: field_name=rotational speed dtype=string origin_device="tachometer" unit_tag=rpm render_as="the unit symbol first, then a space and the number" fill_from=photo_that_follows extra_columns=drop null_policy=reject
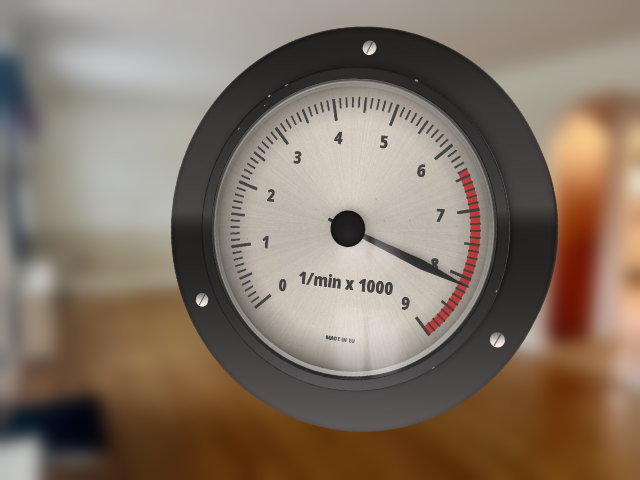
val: rpm 8100
